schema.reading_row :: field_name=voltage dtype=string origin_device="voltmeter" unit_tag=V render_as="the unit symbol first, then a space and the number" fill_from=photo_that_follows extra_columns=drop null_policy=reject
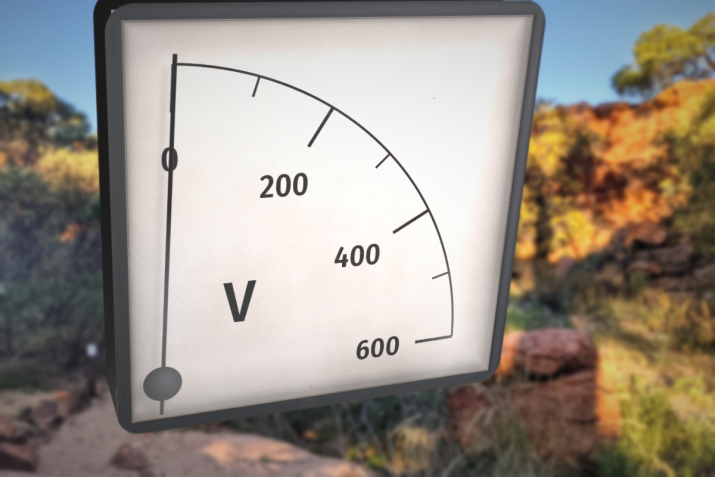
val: V 0
